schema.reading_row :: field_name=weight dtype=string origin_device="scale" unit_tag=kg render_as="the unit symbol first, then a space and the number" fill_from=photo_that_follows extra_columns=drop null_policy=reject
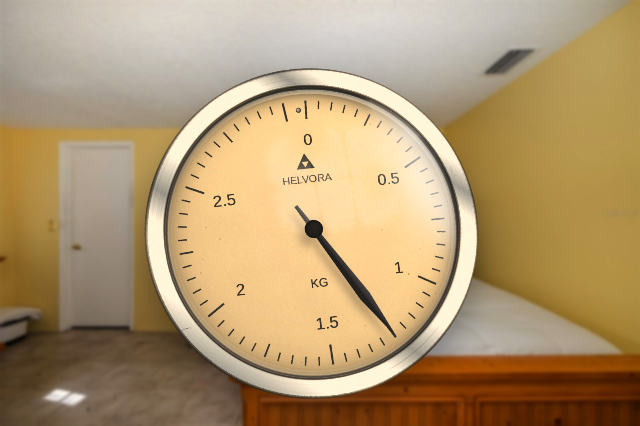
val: kg 1.25
